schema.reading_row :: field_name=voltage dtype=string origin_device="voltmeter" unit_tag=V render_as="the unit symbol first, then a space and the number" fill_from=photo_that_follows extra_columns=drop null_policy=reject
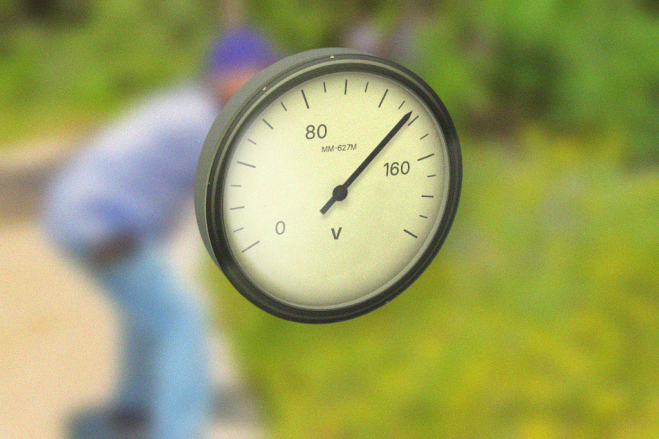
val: V 135
